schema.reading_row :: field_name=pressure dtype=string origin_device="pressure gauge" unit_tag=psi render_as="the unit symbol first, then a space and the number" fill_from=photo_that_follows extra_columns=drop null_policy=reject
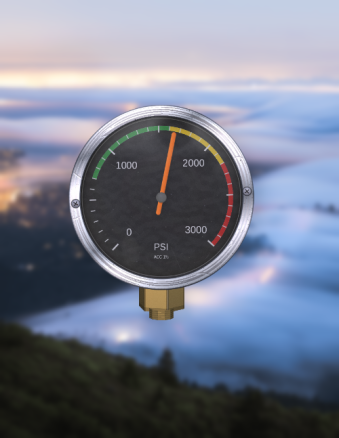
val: psi 1650
